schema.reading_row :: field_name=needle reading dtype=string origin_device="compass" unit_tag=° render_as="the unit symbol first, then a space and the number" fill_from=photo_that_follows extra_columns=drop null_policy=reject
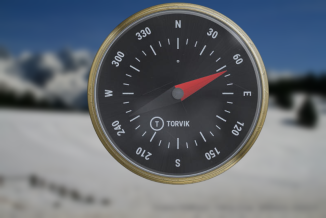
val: ° 65
